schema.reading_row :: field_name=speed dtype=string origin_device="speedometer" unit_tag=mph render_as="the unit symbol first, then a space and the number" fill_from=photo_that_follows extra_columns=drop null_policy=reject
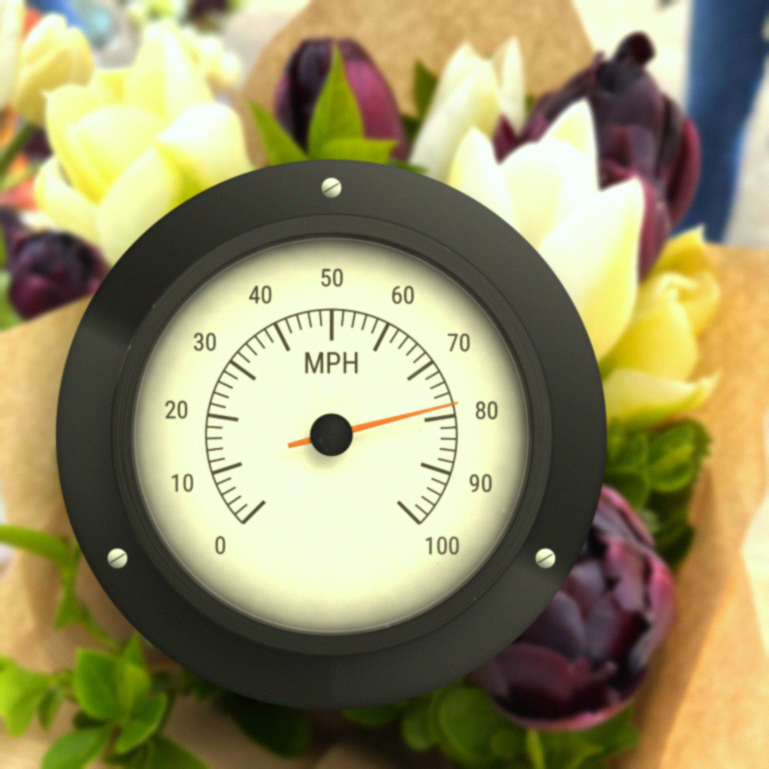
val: mph 78
